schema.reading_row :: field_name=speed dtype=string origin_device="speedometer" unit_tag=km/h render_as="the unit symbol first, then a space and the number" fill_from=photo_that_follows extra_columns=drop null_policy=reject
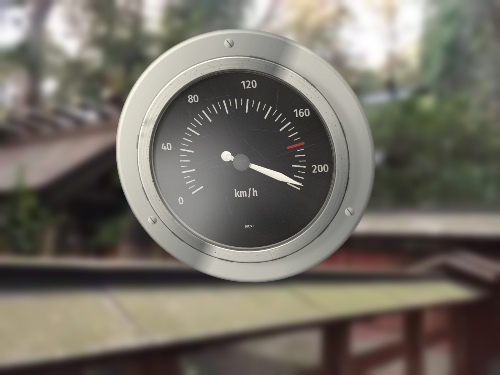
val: km/h 215
